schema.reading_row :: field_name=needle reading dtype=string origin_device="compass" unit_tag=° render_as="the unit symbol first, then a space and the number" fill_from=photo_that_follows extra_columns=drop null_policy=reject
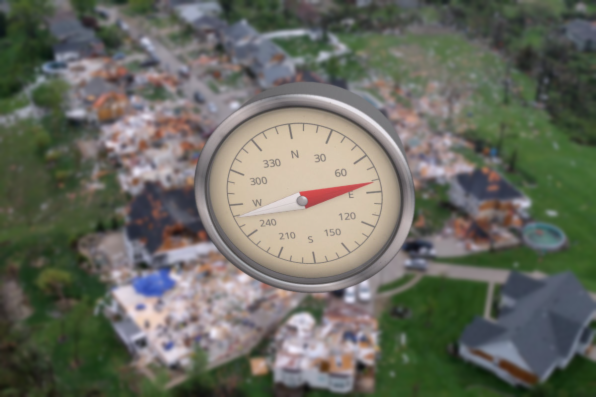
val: ° 80
